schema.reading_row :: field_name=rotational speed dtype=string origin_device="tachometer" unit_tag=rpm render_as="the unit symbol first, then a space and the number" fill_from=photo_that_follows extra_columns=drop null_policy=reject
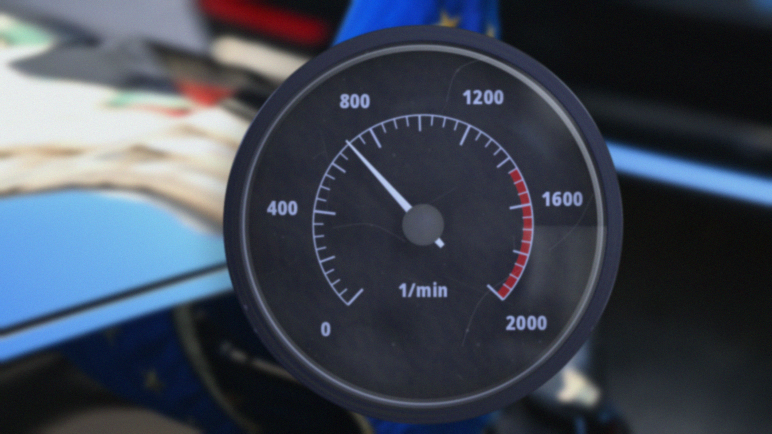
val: rpm 700
